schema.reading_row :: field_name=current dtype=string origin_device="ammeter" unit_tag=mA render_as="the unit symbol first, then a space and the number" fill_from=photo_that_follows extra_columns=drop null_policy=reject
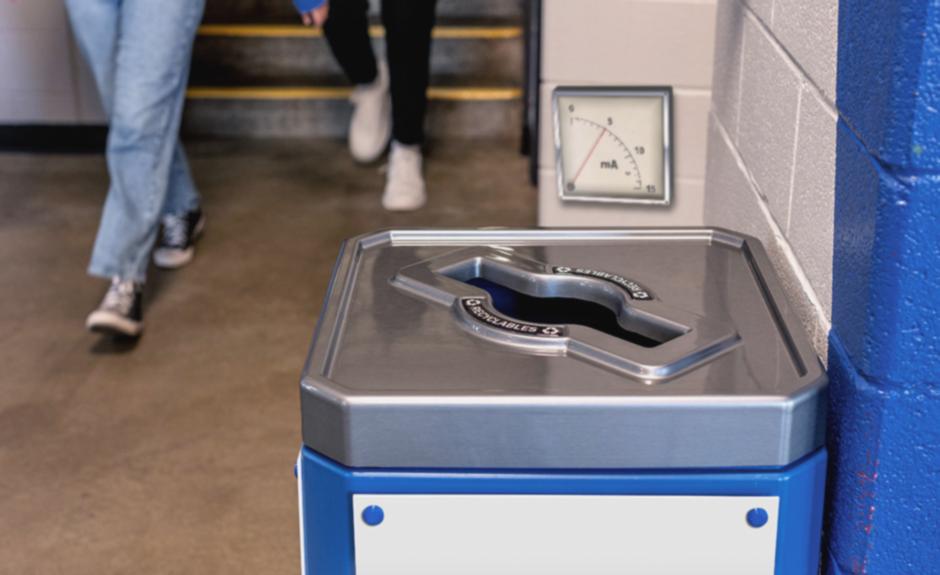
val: mA 5
